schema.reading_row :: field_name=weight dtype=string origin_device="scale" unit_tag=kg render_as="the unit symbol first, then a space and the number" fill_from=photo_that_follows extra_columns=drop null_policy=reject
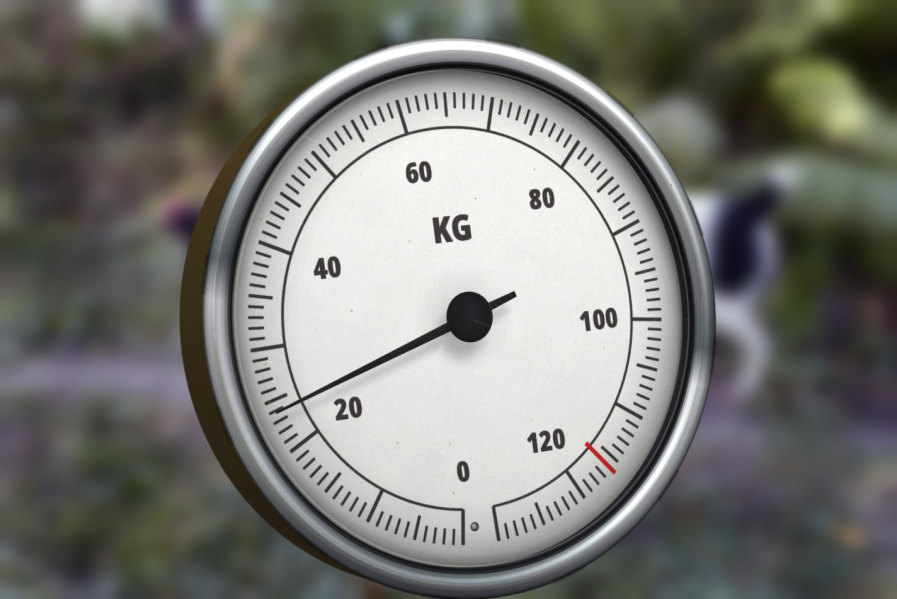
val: kg 24
